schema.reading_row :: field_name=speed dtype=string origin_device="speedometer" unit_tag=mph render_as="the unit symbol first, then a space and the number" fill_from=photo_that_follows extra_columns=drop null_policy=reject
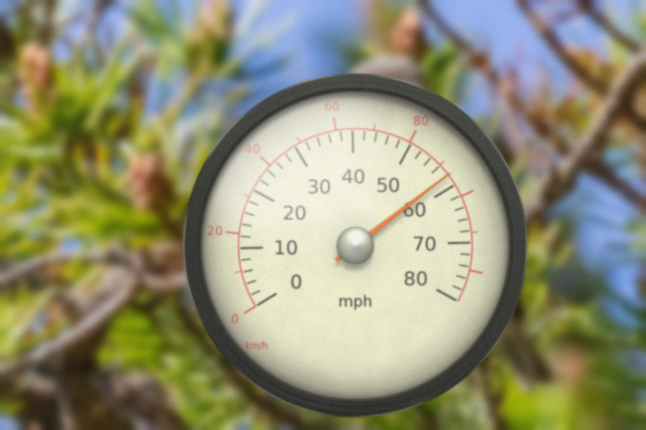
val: mph 58
